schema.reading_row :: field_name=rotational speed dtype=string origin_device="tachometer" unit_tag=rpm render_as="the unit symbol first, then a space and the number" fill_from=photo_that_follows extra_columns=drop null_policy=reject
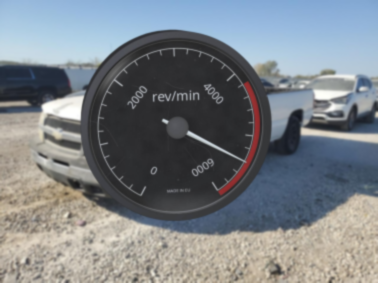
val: rpm 5400
